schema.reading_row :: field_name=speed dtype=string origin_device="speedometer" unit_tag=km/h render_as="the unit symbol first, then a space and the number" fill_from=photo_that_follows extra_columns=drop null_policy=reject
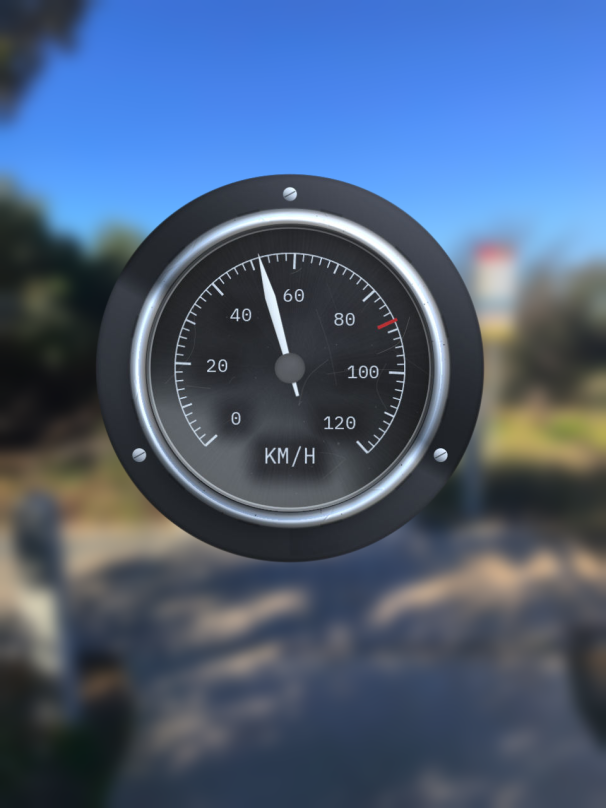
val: km/h 52
